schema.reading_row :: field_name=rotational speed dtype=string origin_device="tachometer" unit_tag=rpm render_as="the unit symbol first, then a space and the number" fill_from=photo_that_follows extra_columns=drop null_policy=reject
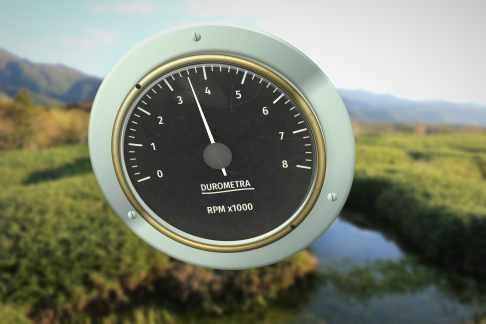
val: rpm 3600
